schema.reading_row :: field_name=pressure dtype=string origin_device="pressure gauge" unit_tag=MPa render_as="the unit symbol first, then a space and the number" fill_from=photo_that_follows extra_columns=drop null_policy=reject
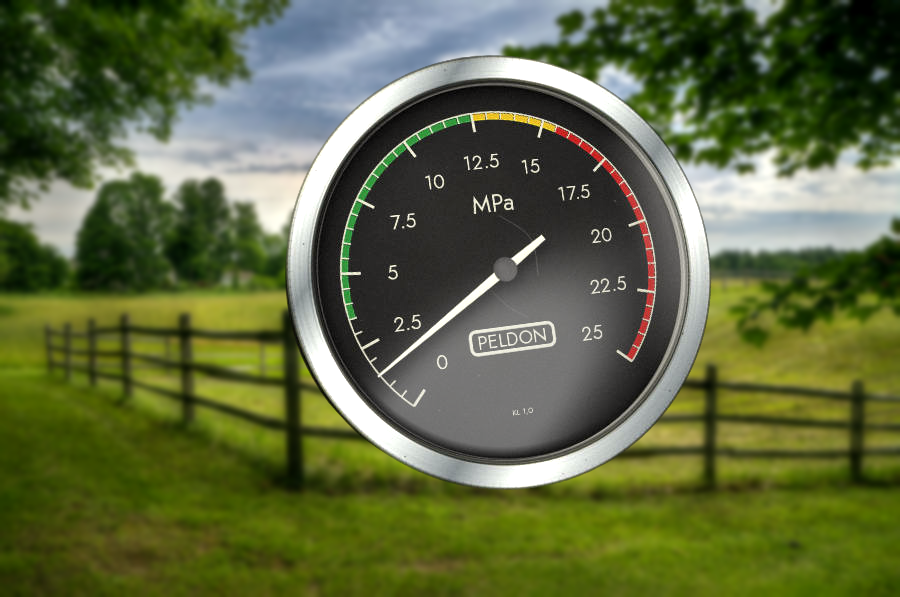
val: MPa 1.5
